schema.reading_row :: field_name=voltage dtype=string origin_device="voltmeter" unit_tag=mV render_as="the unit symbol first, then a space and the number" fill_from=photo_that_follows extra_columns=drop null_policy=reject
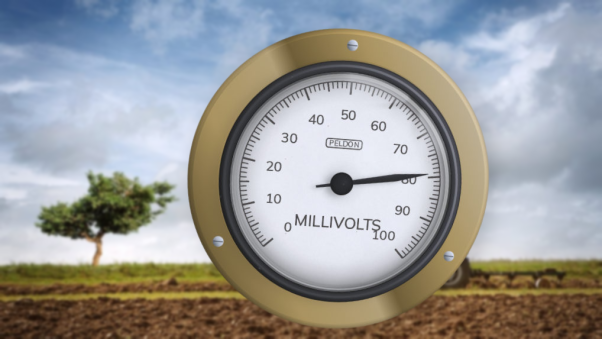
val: mV 79
